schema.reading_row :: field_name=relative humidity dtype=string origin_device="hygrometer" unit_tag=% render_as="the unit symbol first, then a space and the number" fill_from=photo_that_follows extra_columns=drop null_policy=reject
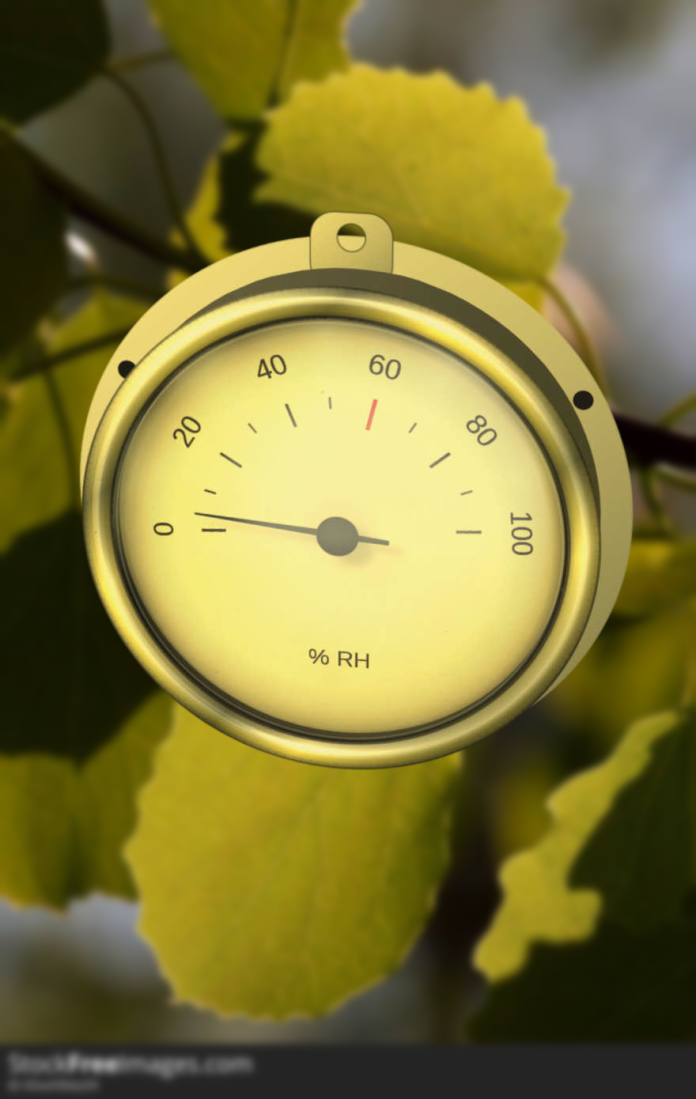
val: % 5
